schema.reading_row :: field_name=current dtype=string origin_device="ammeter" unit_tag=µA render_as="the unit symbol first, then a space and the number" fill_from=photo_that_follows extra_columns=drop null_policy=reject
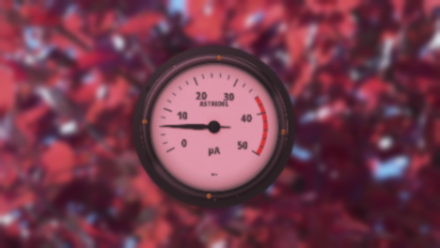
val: µA 6
